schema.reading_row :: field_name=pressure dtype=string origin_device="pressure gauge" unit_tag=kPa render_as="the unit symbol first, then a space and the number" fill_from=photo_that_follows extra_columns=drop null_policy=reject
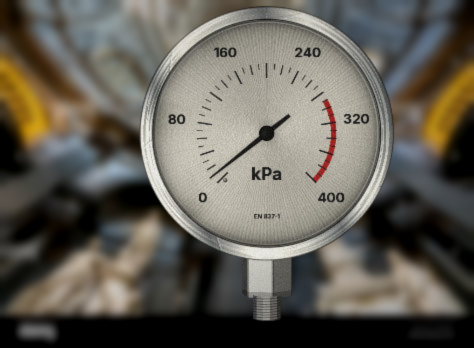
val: kPa 10
